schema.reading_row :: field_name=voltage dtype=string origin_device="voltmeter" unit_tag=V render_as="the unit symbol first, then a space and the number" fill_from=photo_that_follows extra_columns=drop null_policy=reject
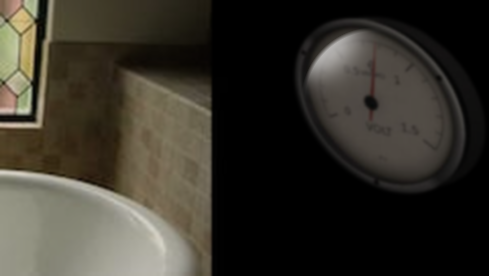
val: V 0.8
